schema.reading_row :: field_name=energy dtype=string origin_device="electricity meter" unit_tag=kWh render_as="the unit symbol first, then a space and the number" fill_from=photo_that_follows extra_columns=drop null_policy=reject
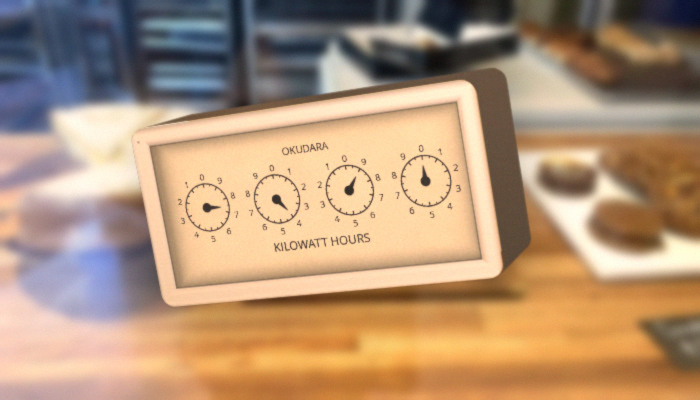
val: kWh 7390
